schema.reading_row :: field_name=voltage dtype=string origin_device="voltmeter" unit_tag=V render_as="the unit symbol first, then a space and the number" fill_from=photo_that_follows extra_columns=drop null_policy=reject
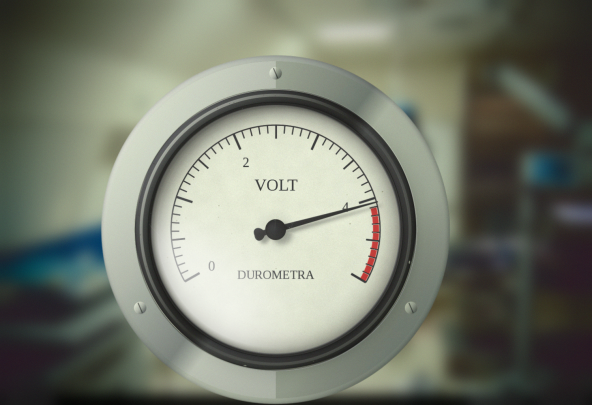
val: V 4.05
